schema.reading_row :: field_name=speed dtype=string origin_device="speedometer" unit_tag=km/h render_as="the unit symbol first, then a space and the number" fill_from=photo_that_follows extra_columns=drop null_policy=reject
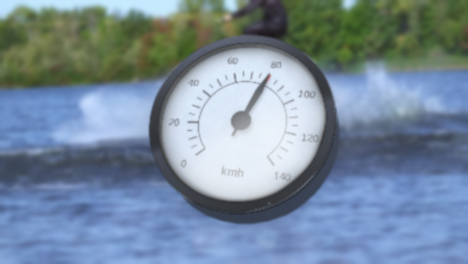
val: km/h 80
